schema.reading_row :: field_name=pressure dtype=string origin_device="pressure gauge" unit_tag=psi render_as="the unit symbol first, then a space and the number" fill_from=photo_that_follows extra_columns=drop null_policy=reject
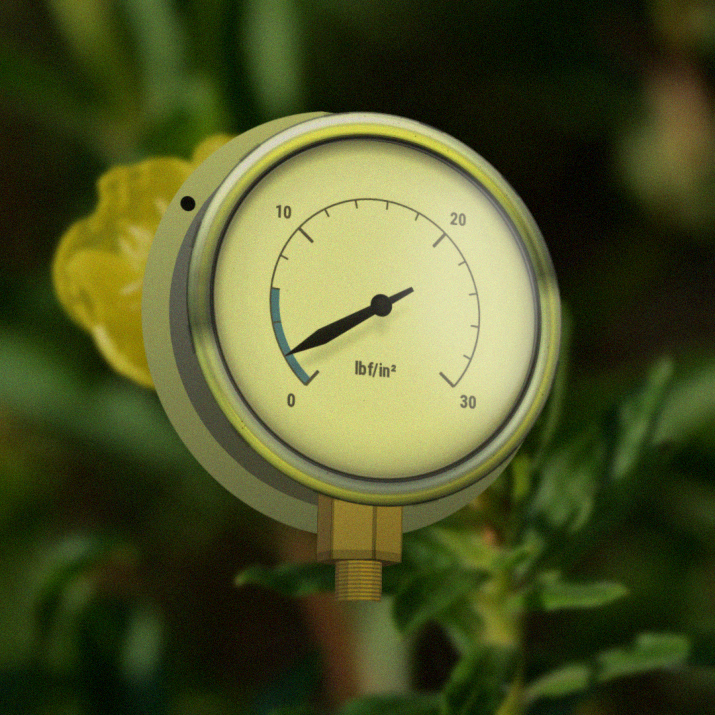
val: psi 2
